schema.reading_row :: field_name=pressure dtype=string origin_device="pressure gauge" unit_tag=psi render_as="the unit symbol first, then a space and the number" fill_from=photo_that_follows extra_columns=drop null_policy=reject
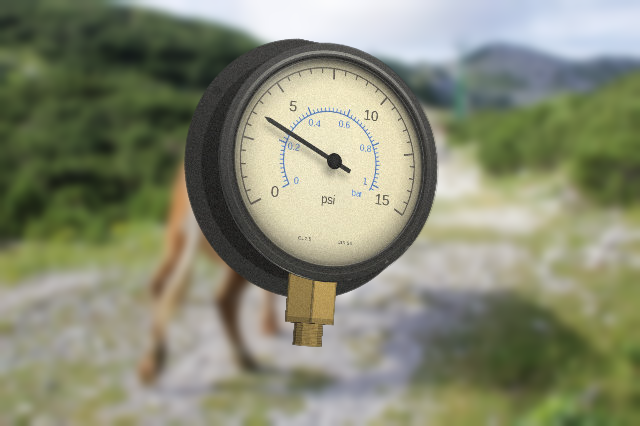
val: psi 3.5
